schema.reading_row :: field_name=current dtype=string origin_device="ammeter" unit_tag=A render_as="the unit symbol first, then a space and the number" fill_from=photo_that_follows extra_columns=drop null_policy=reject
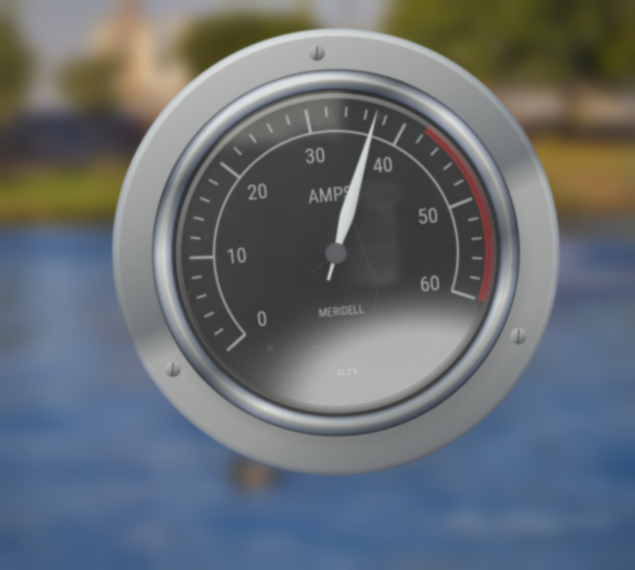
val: A 37
